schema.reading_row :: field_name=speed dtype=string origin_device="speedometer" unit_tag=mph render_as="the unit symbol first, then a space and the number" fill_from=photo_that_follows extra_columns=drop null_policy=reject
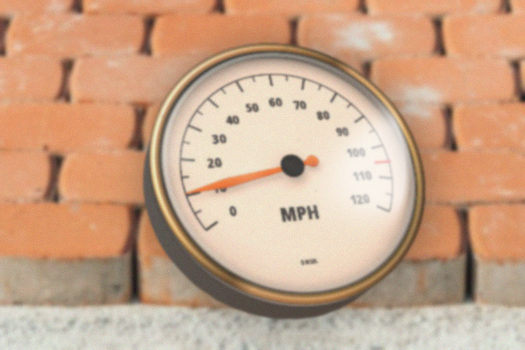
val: mph 10
